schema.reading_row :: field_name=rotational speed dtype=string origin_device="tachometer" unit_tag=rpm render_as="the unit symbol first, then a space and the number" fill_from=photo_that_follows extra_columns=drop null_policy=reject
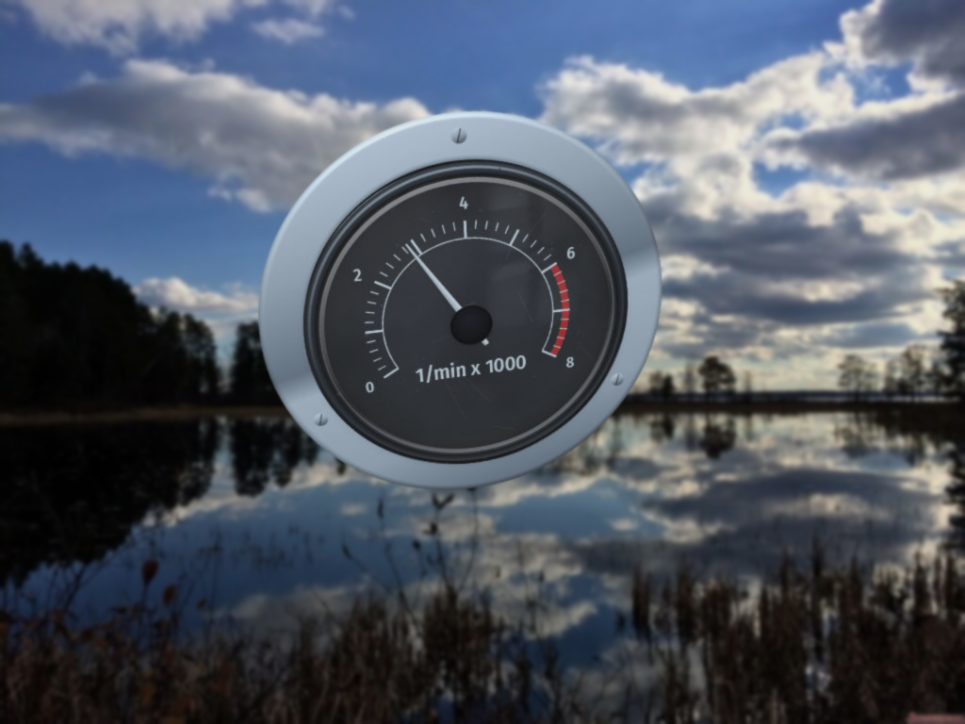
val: rpm 2900
